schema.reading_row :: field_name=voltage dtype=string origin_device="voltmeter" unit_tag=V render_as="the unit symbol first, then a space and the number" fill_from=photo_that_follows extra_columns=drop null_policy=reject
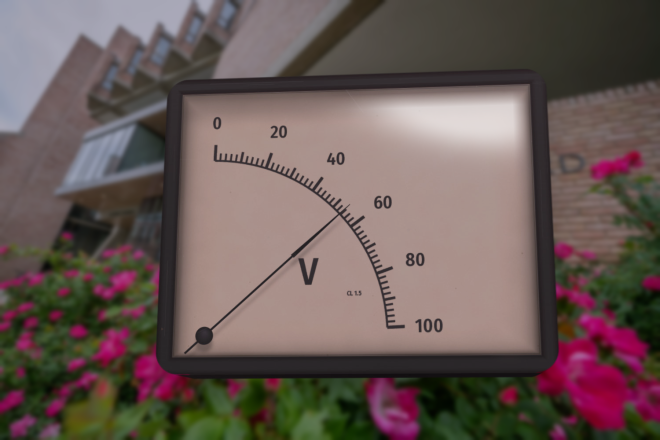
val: V 54
